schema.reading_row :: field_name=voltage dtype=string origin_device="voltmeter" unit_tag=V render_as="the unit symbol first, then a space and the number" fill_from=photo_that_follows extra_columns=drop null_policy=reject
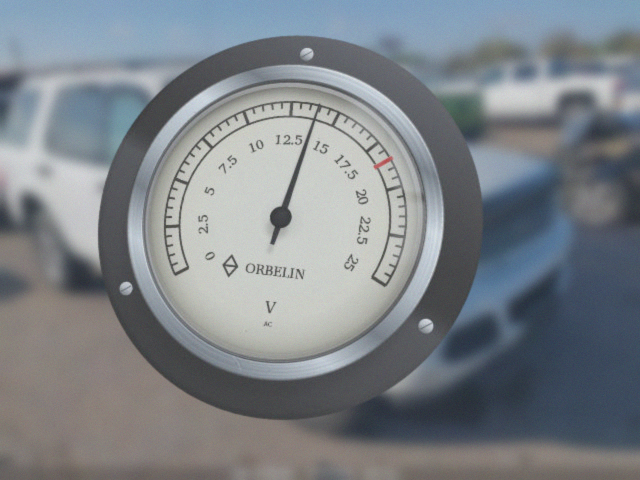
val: V 14
